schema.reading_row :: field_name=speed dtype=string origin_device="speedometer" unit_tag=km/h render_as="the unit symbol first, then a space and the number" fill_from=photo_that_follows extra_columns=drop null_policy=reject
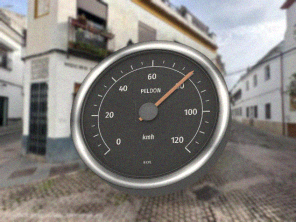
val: km/h 80
